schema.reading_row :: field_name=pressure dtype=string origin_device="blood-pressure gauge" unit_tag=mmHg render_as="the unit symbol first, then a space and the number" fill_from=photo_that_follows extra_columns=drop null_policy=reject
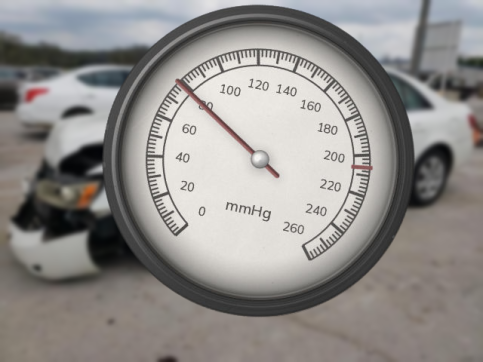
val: mmHg 78
